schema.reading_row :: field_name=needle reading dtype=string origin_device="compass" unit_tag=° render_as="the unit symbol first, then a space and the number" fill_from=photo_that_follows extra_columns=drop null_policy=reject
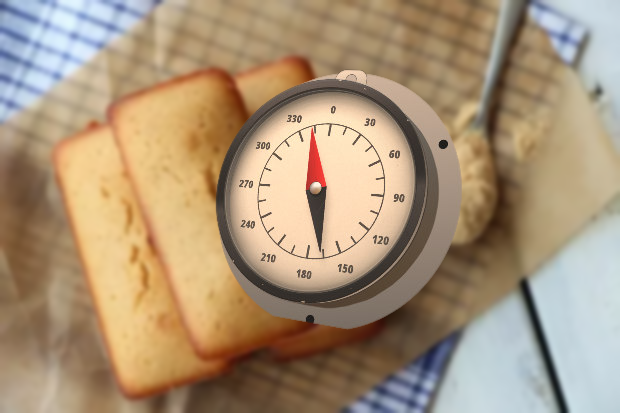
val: ° 345
